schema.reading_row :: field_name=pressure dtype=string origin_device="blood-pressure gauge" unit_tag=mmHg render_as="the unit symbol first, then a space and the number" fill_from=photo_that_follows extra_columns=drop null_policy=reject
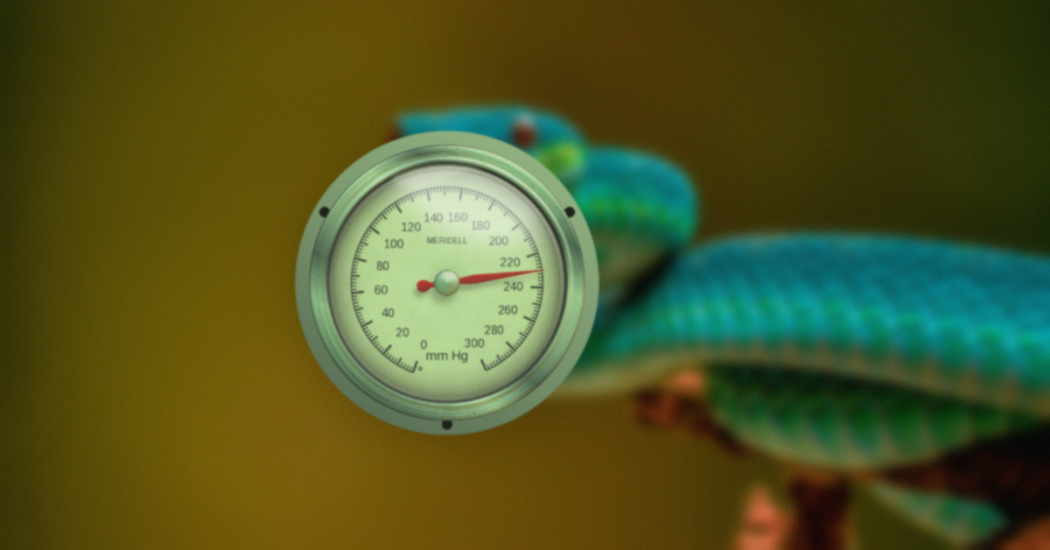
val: mmHg 230
